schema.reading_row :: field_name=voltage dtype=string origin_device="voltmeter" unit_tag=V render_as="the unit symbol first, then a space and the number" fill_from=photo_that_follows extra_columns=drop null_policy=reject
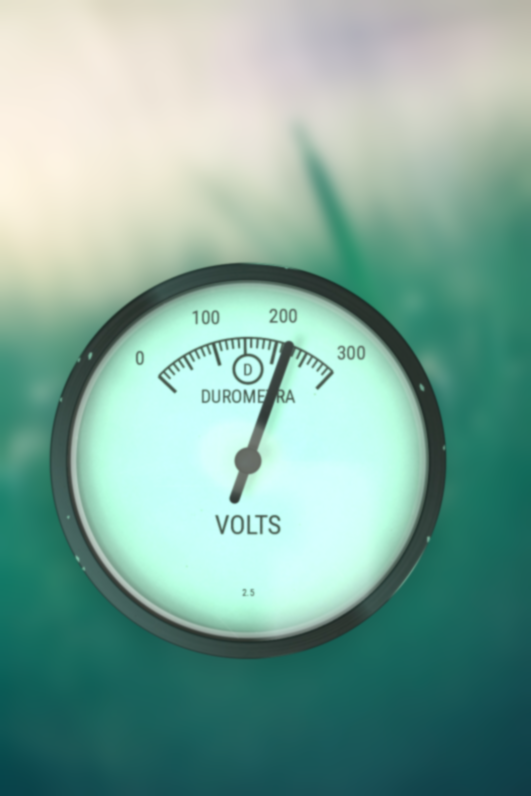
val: V 220
